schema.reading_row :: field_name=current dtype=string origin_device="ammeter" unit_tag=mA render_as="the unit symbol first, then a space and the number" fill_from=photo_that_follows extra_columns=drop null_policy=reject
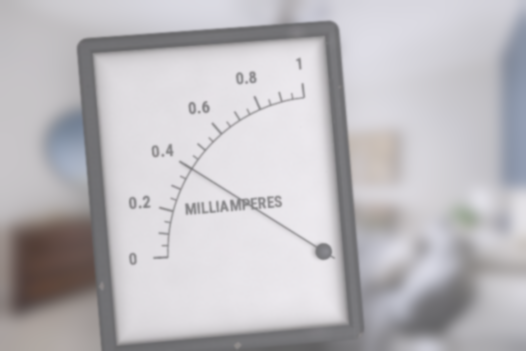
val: mA 0.4
